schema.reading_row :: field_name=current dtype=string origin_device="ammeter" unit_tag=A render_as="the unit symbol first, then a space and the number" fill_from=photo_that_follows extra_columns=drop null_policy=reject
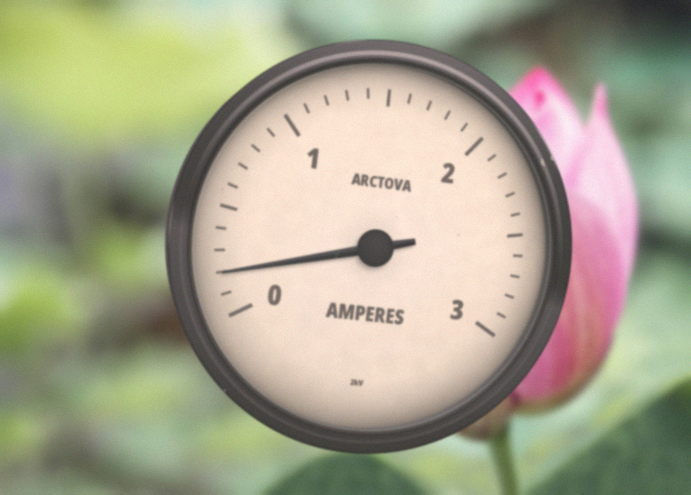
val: A 0.2
